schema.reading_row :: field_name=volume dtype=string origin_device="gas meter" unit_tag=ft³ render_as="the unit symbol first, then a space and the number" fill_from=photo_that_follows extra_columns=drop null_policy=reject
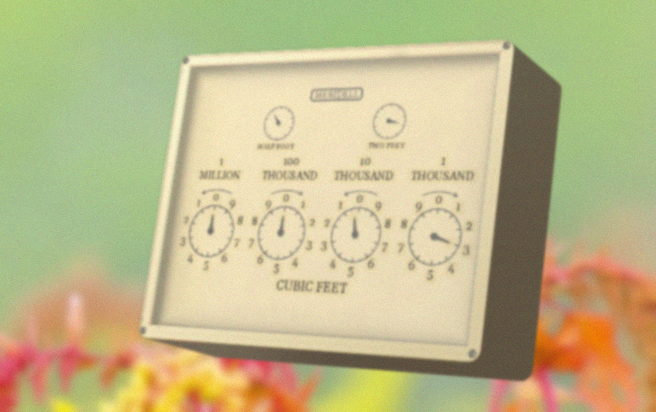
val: ft³ 300
